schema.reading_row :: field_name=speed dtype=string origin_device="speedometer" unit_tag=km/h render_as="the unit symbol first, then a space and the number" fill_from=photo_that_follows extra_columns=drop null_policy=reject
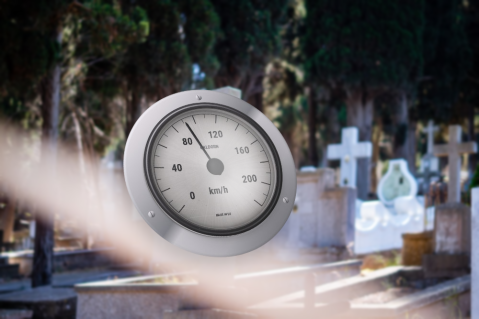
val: km/h 90
